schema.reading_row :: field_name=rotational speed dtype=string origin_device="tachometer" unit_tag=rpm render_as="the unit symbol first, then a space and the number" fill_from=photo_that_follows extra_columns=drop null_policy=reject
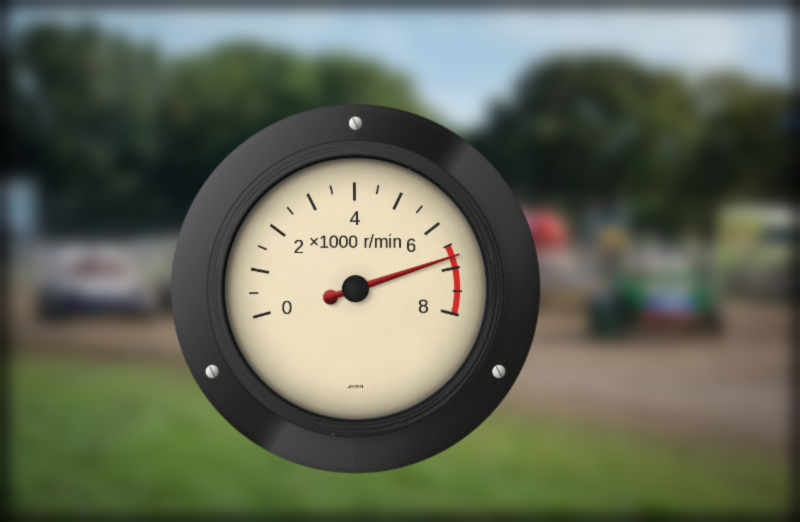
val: rpm 6750
